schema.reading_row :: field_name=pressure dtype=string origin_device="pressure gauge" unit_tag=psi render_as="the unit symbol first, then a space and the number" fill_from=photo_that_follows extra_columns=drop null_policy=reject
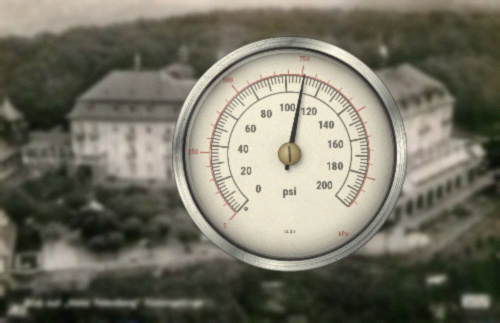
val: psi 110
